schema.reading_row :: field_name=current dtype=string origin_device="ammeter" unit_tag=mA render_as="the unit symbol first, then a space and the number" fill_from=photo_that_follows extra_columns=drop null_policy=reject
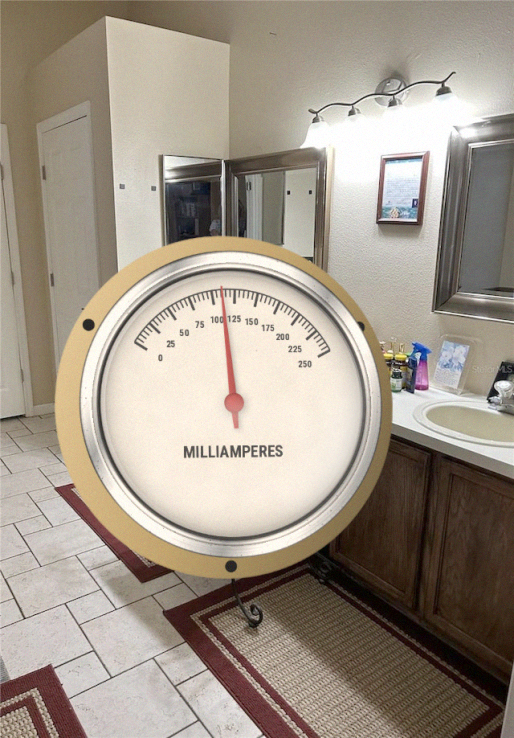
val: mA 110
